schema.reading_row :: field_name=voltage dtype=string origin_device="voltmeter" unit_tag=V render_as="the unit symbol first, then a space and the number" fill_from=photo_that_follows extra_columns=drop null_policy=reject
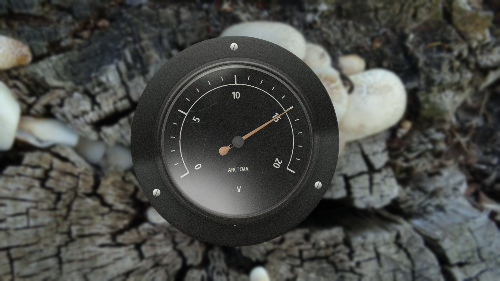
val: V 15
